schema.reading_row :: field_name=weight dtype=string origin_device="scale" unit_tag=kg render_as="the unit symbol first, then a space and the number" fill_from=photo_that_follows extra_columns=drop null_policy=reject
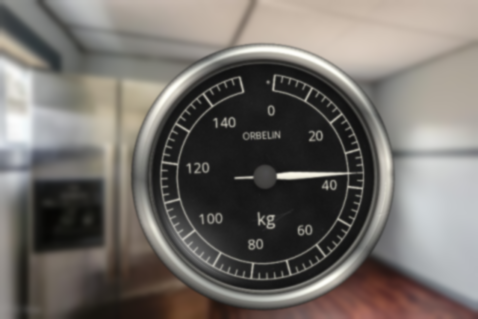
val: kg 36
